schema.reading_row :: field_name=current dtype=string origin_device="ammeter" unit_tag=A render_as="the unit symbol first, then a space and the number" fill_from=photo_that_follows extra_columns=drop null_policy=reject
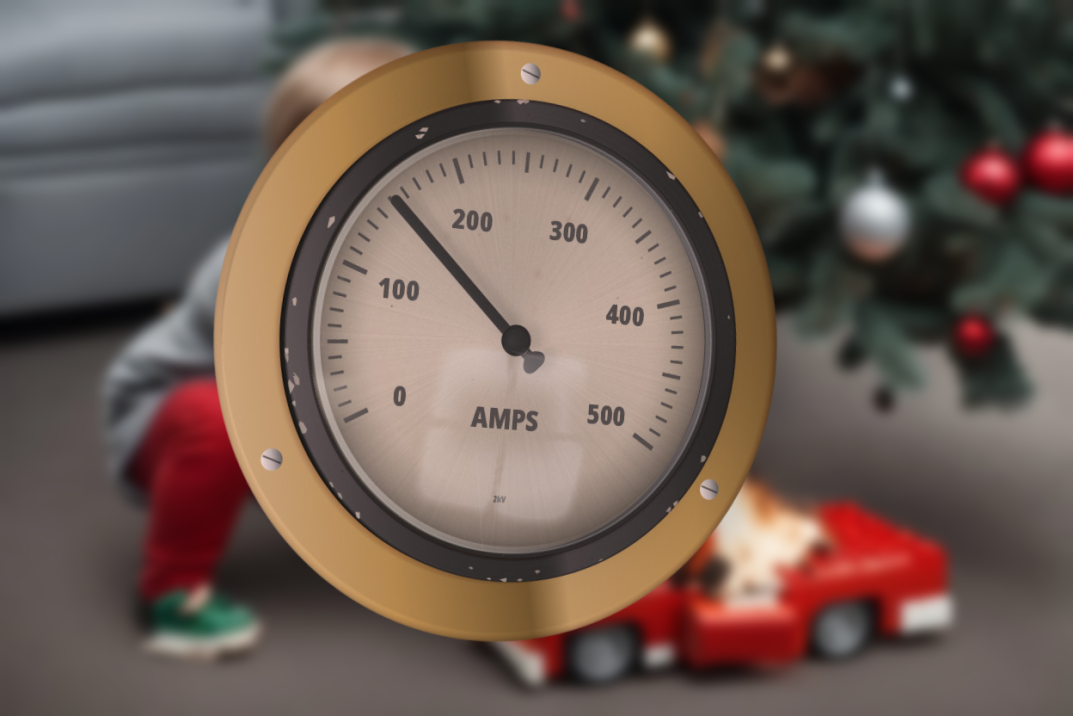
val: A 150
